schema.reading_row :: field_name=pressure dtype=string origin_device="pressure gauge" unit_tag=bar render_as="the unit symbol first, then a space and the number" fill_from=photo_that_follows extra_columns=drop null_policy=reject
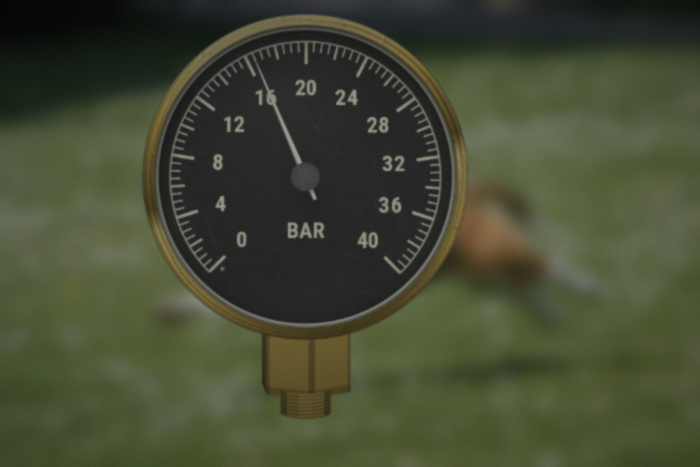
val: bar 16.5
